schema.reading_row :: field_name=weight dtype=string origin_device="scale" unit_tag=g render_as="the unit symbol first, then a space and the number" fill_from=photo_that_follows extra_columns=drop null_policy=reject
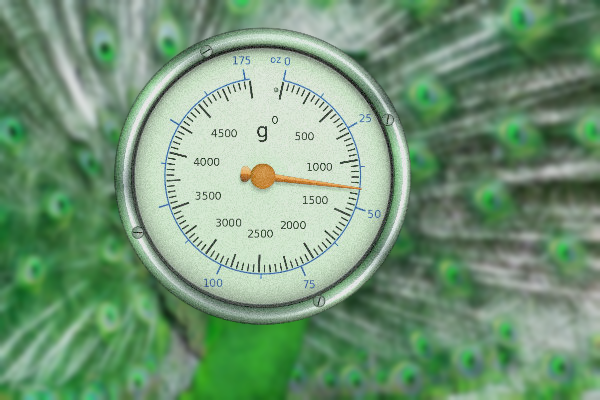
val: g 1250
